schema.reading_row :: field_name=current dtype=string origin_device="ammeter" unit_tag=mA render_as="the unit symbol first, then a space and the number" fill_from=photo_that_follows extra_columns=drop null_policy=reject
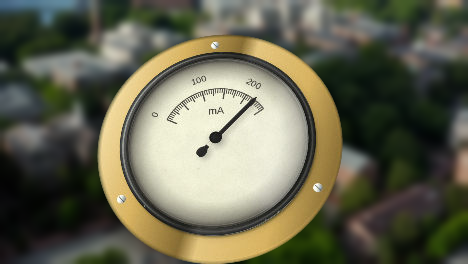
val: mA 225
